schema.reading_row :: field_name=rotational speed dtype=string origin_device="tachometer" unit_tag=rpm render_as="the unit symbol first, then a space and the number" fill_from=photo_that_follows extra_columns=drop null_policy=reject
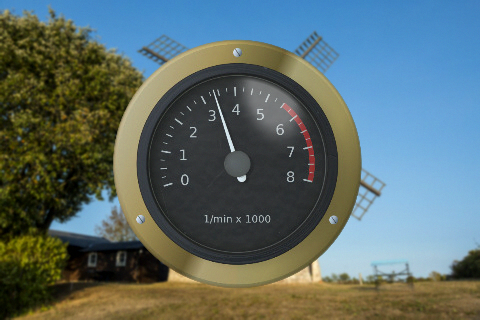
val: rpm 3375
